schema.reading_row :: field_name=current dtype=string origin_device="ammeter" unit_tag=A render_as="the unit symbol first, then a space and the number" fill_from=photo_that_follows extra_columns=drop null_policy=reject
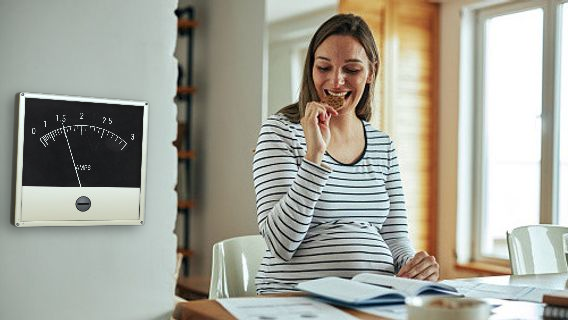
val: A 1.5
